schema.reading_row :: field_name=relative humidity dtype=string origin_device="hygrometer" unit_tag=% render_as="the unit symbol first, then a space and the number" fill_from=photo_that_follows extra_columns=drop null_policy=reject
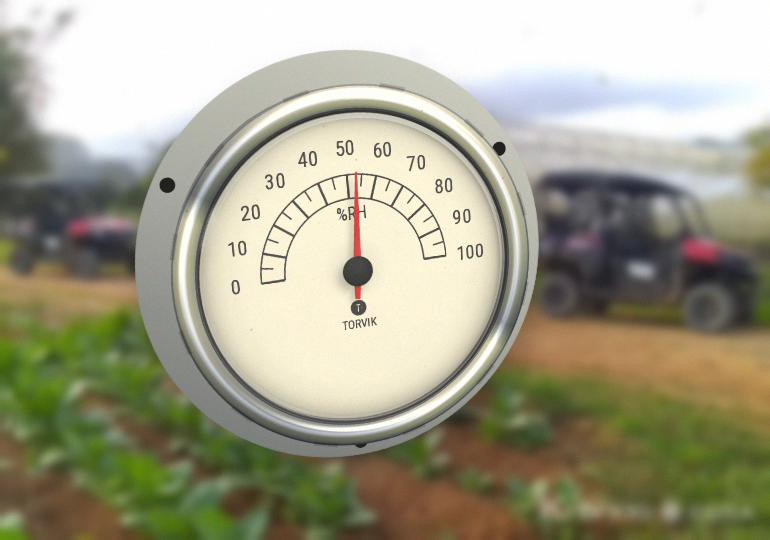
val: % 52.5
